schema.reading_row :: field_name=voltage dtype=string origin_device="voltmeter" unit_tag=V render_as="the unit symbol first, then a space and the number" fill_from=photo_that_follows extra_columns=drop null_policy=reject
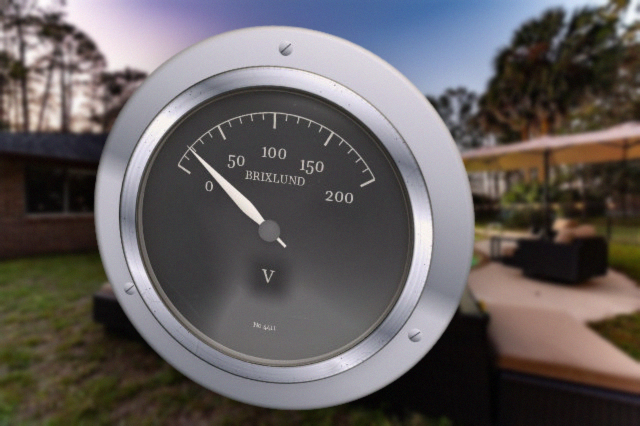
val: V 20
